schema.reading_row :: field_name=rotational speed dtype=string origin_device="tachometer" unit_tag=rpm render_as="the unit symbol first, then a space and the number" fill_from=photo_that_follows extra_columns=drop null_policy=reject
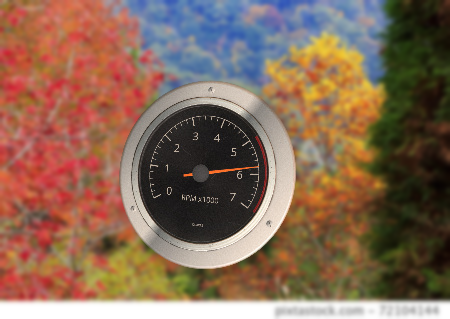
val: rpm 5800
